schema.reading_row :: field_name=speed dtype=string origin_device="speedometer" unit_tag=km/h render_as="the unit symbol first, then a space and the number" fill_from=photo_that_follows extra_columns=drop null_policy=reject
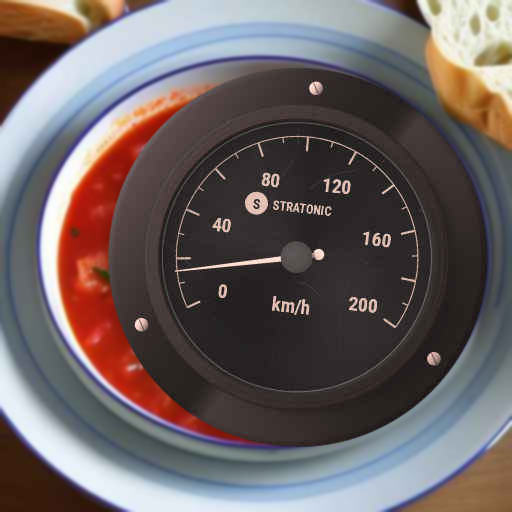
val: km/h 15
